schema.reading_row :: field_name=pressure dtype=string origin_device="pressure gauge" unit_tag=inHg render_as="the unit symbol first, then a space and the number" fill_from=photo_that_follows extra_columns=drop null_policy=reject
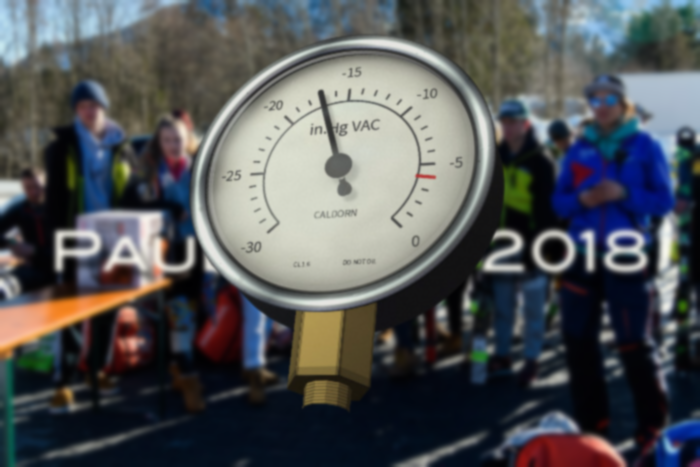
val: inHg -17
